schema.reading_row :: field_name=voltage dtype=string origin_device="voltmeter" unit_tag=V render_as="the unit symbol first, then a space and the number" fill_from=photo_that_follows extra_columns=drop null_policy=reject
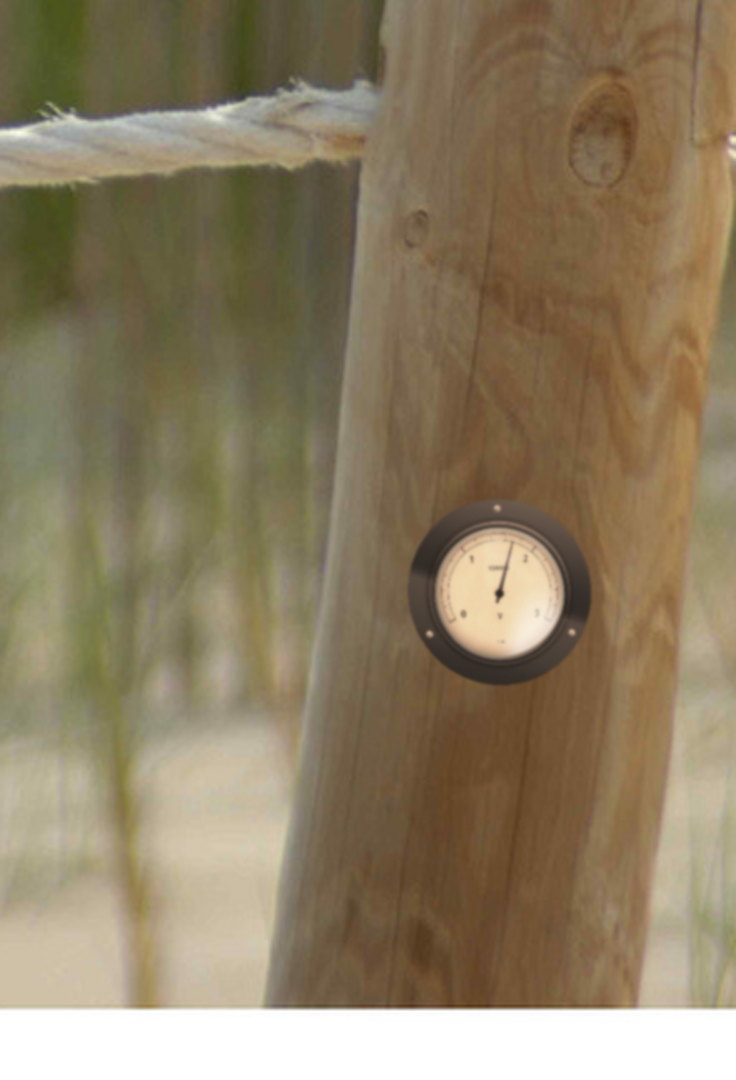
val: V 1.7
